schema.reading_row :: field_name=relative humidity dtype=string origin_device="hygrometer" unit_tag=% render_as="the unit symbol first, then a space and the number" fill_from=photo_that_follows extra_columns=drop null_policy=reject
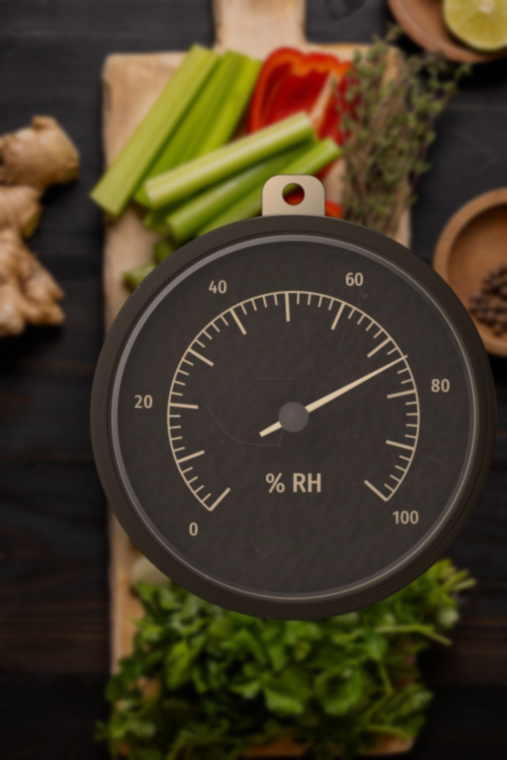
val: % 74
